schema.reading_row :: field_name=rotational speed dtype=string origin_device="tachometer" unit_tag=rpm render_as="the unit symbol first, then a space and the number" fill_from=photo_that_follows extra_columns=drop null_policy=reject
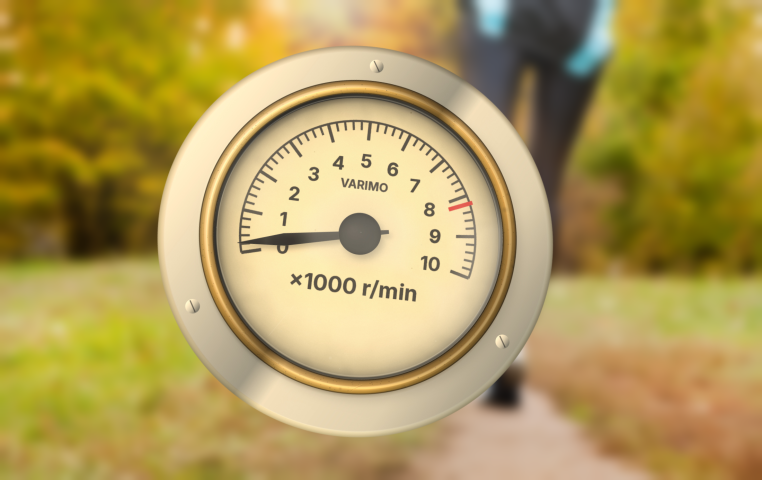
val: rpm 200
